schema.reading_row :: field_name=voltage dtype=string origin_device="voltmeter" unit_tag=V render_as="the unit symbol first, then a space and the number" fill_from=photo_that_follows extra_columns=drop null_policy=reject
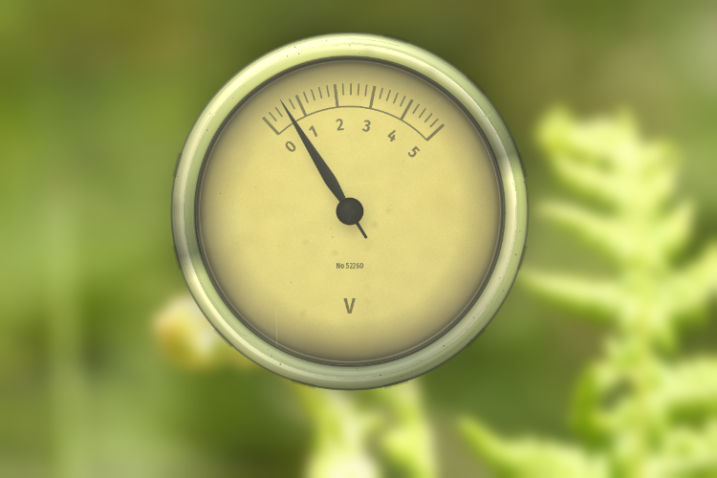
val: V 0.6
